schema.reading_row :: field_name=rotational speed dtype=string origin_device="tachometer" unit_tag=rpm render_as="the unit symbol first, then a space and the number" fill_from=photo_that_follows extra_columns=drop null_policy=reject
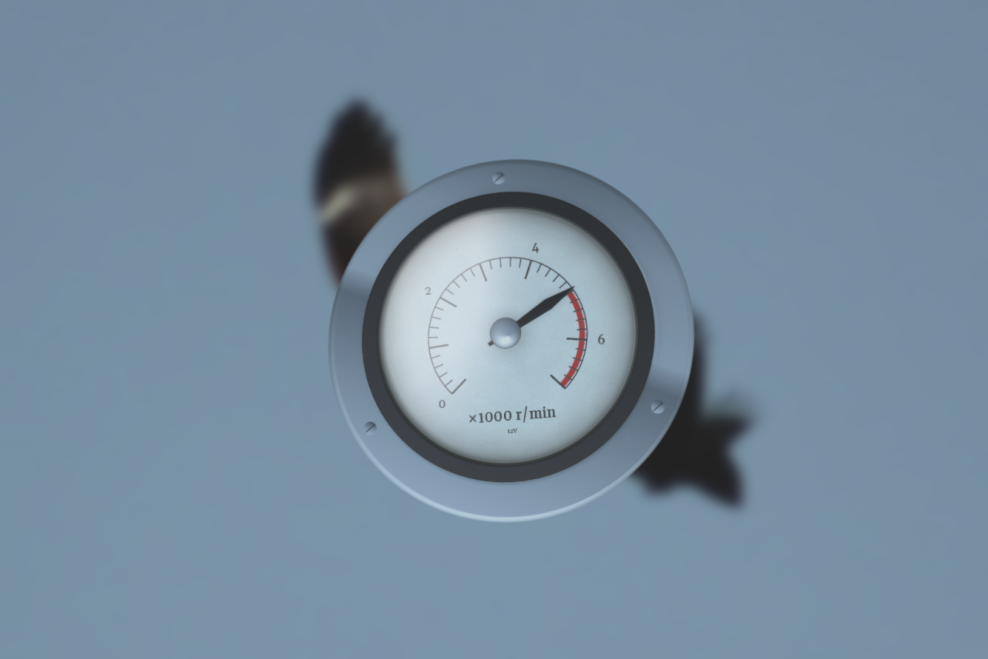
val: rpm 5000
